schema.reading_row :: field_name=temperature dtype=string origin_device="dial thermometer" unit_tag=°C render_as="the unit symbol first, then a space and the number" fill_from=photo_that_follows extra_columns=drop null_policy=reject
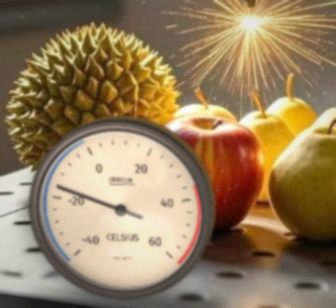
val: °C -16
